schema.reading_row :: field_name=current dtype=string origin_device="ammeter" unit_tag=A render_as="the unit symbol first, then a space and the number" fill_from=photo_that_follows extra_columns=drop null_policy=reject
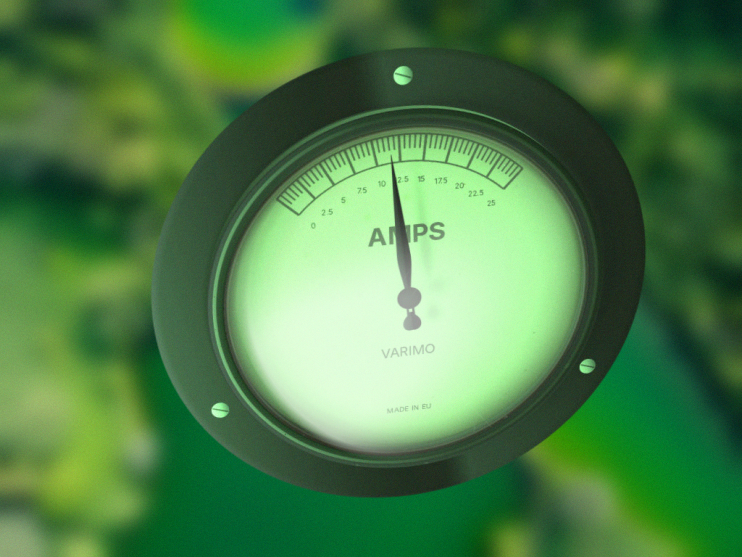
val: A 11.5
